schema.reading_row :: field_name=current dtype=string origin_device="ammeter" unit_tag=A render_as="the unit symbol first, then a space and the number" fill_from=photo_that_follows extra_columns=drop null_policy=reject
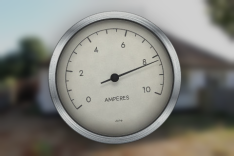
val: A 8.25
